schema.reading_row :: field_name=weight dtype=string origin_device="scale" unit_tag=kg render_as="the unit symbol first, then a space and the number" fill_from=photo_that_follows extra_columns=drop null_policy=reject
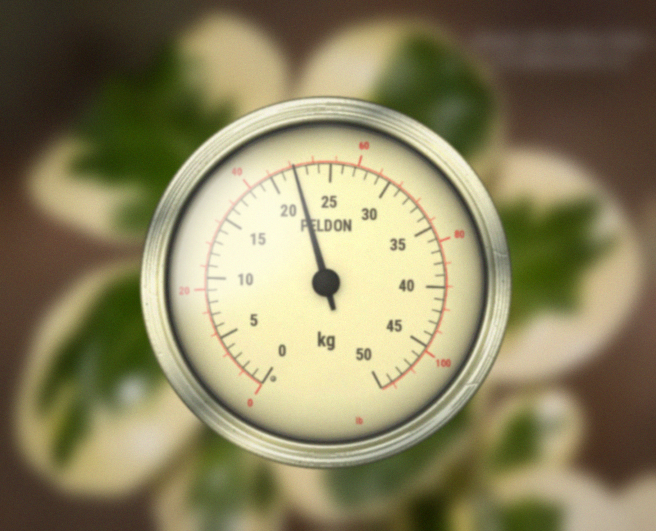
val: kg 22
